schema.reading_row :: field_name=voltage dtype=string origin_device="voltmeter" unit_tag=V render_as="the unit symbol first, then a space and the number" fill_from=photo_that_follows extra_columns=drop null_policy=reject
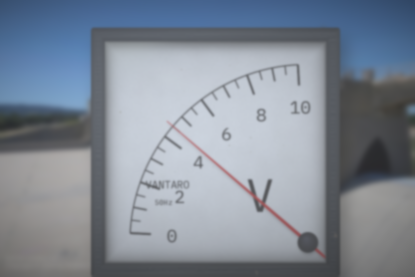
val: V 4.5
